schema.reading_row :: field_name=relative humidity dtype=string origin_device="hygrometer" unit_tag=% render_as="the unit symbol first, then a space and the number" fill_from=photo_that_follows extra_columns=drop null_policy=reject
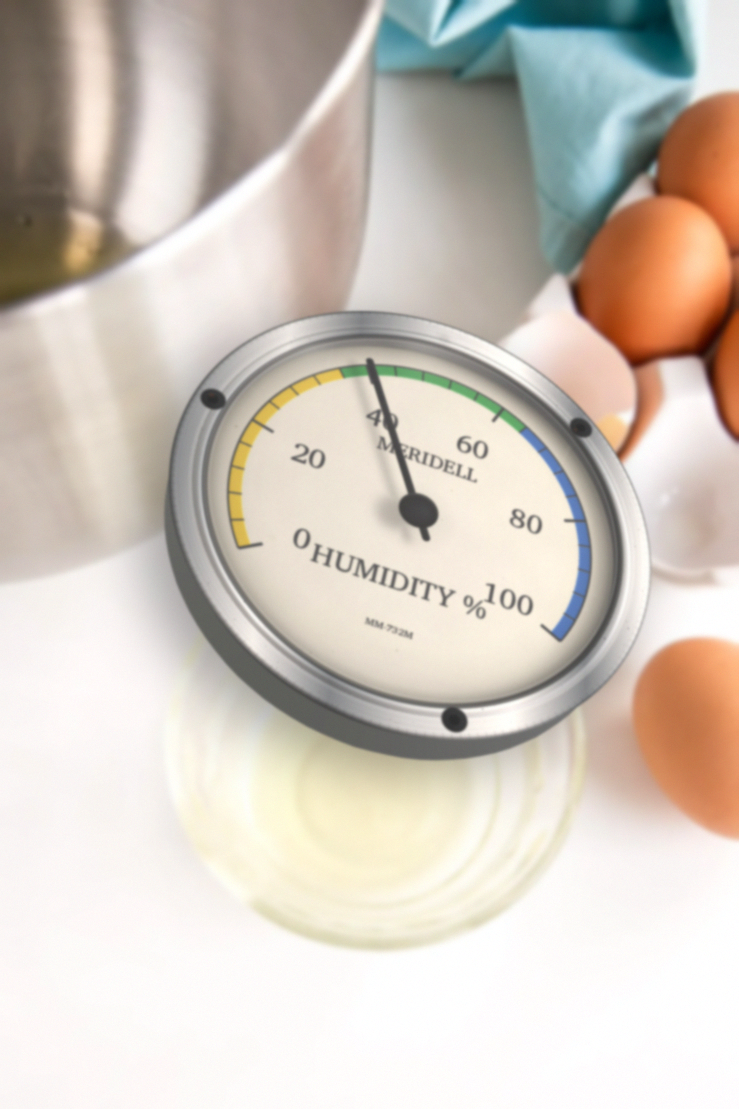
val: % 40
